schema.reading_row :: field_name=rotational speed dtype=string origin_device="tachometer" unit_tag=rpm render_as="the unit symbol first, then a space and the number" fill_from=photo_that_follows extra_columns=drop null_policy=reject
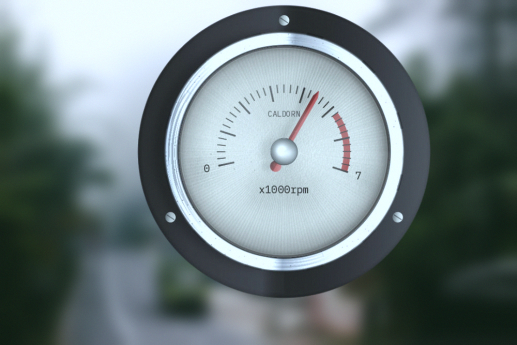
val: rpm 4400
